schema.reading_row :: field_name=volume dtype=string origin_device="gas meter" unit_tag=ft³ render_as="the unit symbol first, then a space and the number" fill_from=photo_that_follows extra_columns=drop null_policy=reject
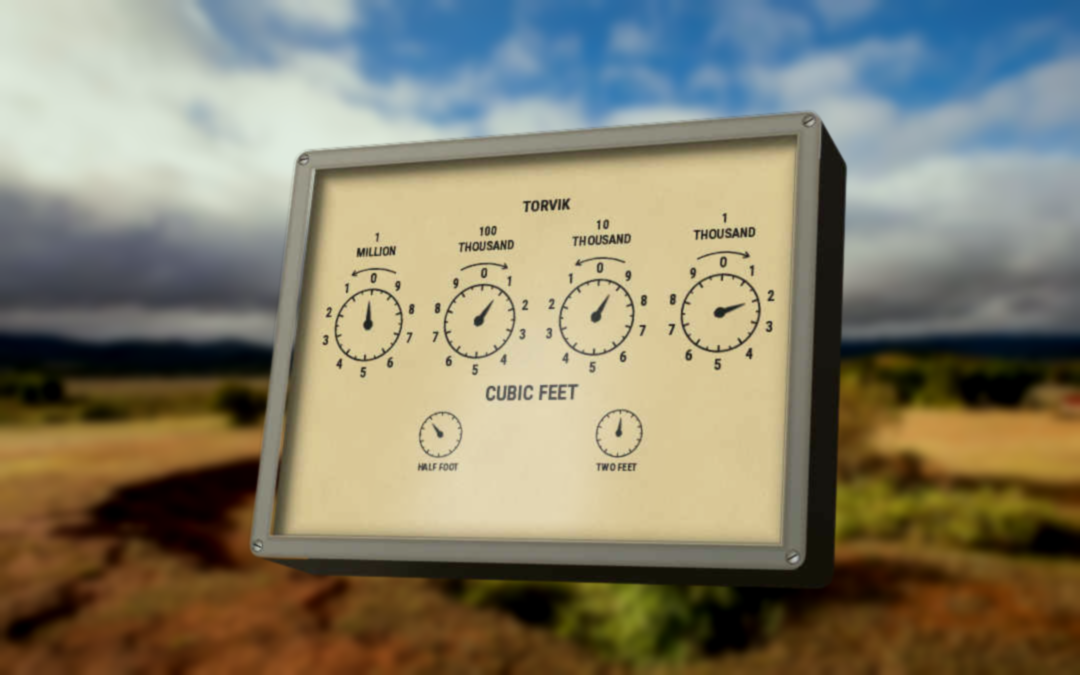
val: ft³ 9200
